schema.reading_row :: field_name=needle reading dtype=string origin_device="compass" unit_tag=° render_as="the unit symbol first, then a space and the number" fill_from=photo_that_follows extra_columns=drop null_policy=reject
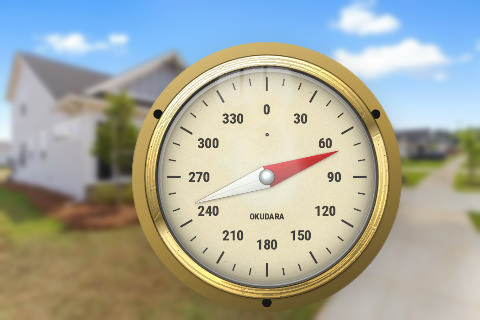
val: ° 70
